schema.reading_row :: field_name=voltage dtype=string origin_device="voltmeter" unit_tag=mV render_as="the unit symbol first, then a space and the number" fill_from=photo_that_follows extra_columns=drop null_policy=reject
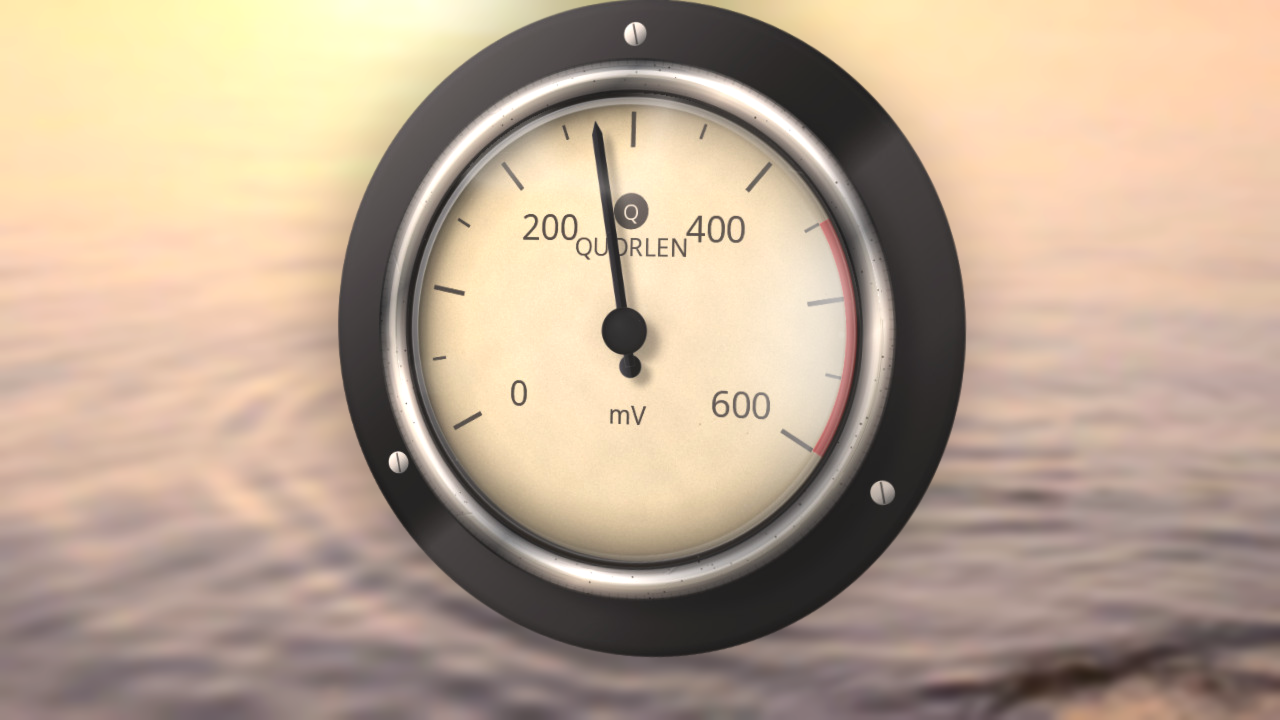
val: mV 275
